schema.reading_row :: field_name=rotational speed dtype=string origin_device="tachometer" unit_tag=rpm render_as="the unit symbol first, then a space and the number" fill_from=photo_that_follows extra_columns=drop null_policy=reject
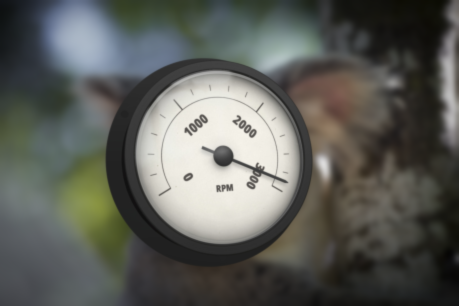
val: rpm 2900
